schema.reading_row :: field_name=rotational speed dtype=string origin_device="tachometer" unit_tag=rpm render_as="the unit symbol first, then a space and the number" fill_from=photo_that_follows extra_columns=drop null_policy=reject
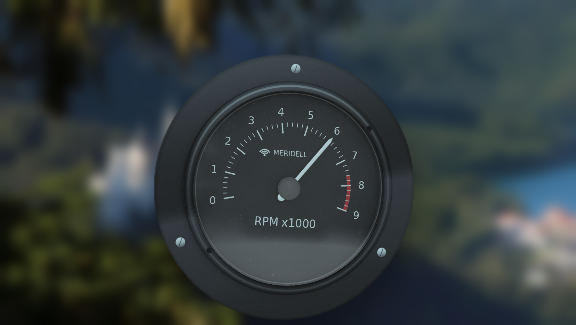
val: rpm 6000
